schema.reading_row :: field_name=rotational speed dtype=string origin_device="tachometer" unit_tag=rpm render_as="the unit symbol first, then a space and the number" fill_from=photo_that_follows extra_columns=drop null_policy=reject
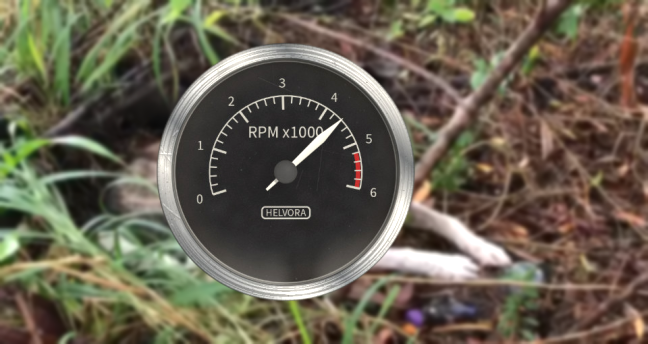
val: rpm 4400
